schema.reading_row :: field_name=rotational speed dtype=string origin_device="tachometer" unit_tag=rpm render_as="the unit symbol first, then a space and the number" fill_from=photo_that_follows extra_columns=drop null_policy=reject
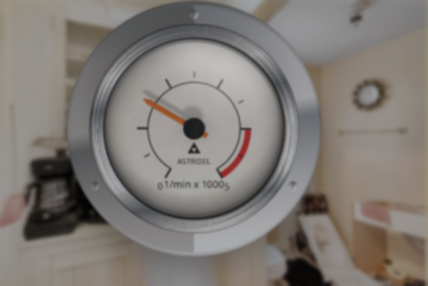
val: rpm 1500
